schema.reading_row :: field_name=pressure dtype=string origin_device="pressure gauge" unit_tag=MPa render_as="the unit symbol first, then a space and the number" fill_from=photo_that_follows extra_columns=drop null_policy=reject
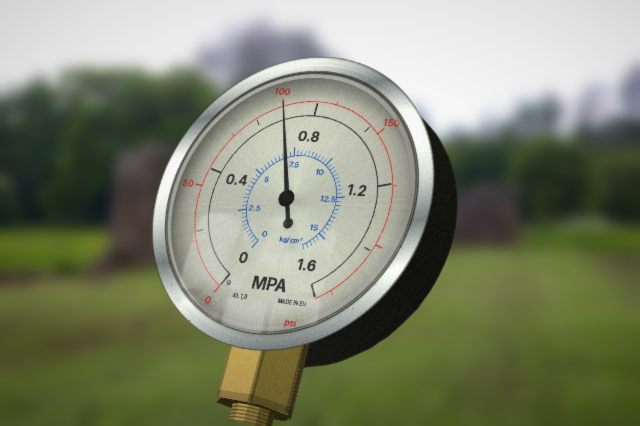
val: MPa 0.7
